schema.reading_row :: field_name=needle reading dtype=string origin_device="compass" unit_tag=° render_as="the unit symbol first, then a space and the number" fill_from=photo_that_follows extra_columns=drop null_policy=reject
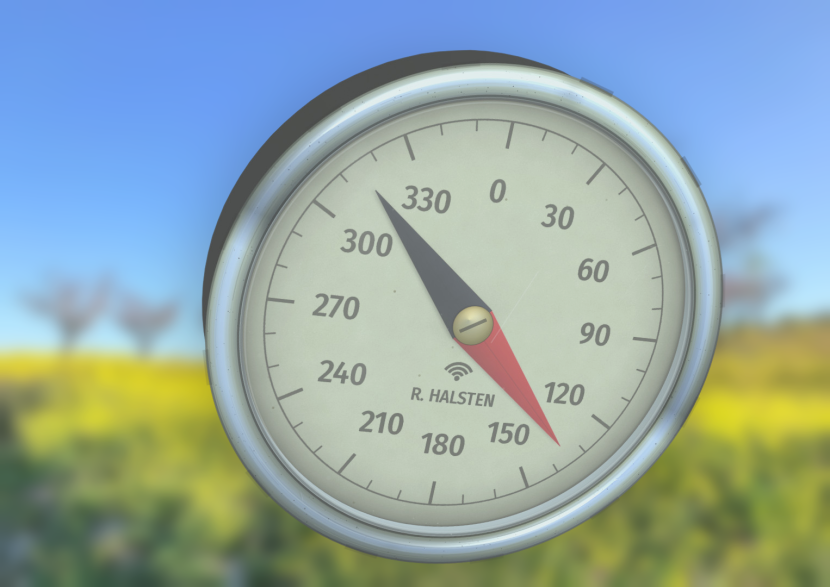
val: ° 135
